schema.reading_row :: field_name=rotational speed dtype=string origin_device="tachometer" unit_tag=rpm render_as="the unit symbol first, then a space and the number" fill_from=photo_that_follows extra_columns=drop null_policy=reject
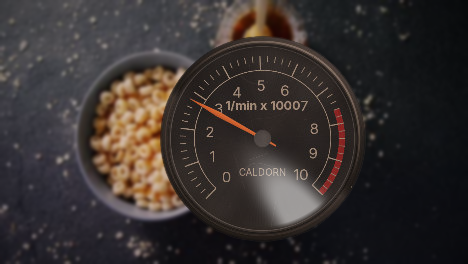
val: rpm 2800
